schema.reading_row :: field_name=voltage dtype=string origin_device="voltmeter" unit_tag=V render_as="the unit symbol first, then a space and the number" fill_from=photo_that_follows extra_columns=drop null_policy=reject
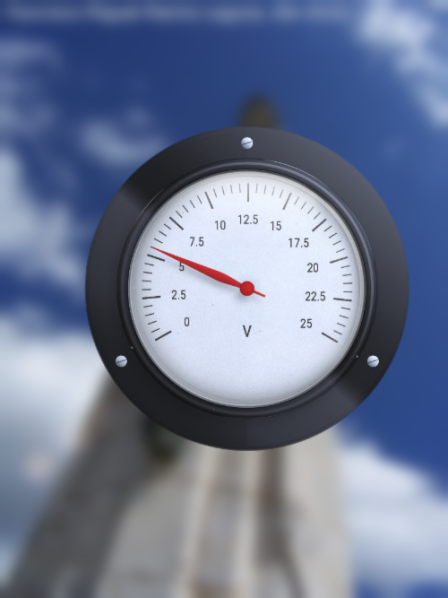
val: V 5.5
